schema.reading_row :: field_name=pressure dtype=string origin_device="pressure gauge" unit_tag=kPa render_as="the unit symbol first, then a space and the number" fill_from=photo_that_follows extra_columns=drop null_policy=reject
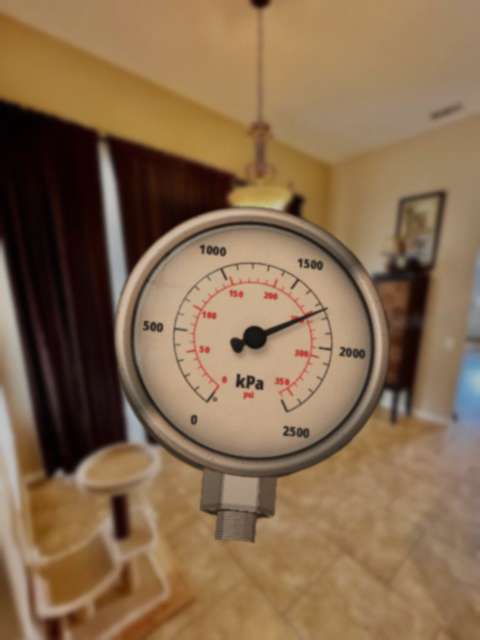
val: kPa 1750
